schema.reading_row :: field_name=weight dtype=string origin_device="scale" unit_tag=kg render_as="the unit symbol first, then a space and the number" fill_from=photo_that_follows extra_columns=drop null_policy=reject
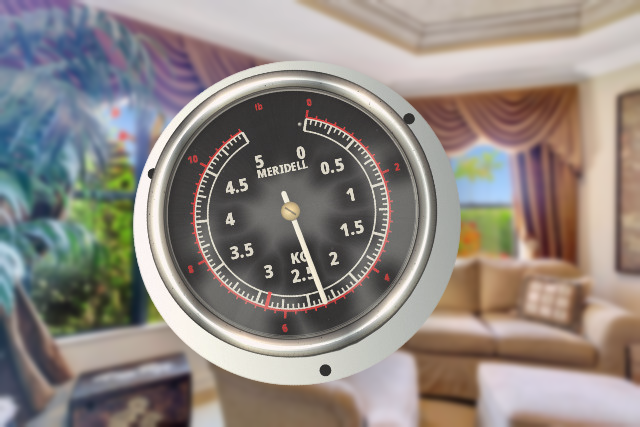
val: kg 2.35
